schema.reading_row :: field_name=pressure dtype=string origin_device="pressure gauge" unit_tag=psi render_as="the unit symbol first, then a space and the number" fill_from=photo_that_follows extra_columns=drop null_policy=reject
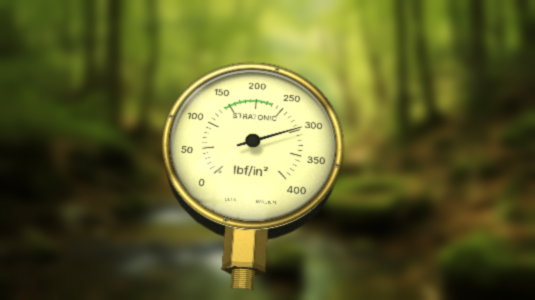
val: psi 300
